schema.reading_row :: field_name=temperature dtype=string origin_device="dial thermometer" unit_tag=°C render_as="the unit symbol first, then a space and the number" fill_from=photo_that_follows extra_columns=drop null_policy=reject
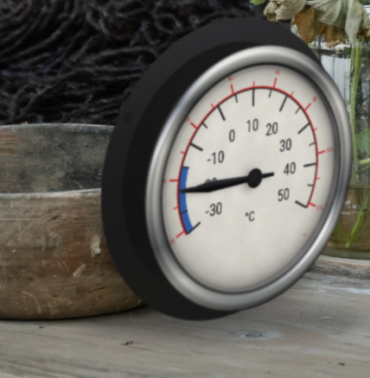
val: °C -20
